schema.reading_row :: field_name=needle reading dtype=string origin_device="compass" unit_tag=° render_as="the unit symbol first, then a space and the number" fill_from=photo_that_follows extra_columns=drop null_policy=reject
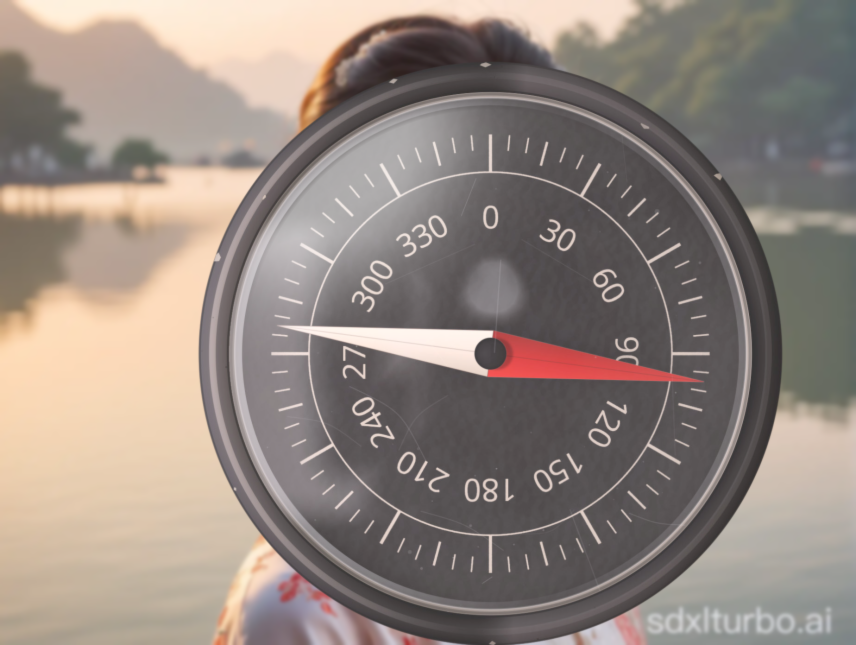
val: ° 97.5
